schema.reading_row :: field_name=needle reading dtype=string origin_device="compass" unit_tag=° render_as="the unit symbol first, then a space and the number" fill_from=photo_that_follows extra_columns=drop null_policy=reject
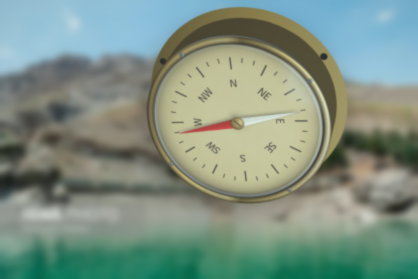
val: ° 260
